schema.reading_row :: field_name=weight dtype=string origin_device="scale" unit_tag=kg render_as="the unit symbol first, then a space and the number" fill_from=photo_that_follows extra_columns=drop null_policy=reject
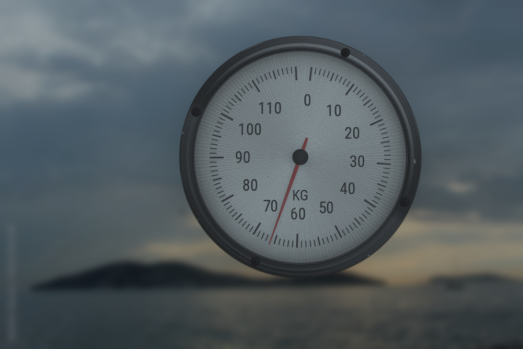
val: kg 66
